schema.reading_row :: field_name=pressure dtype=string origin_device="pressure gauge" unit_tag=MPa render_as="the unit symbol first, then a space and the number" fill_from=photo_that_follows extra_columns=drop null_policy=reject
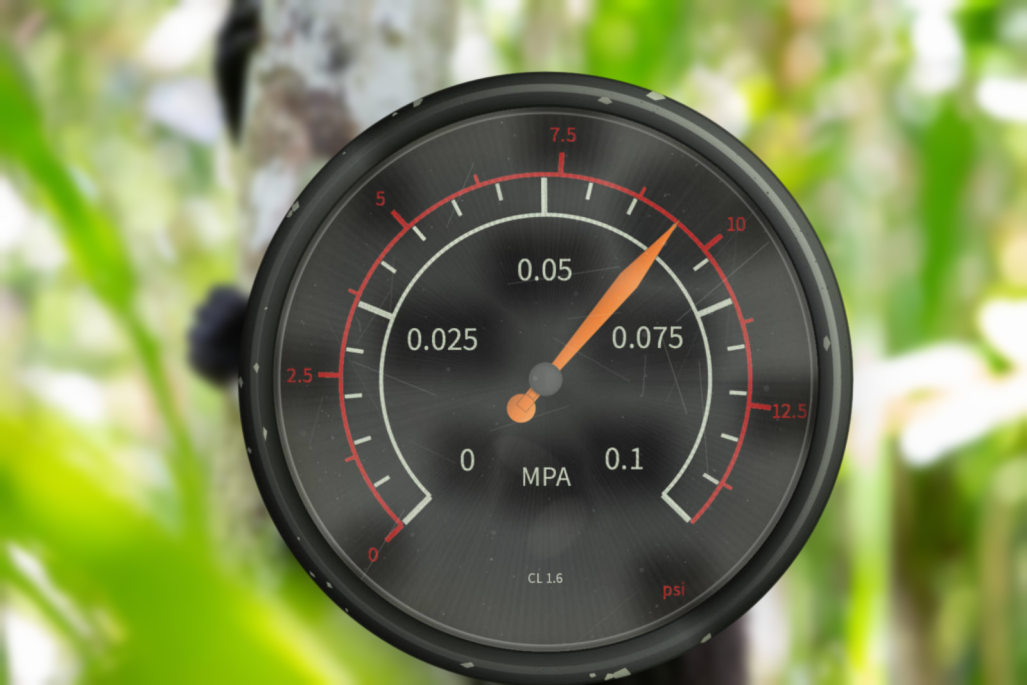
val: MPa 0.065
